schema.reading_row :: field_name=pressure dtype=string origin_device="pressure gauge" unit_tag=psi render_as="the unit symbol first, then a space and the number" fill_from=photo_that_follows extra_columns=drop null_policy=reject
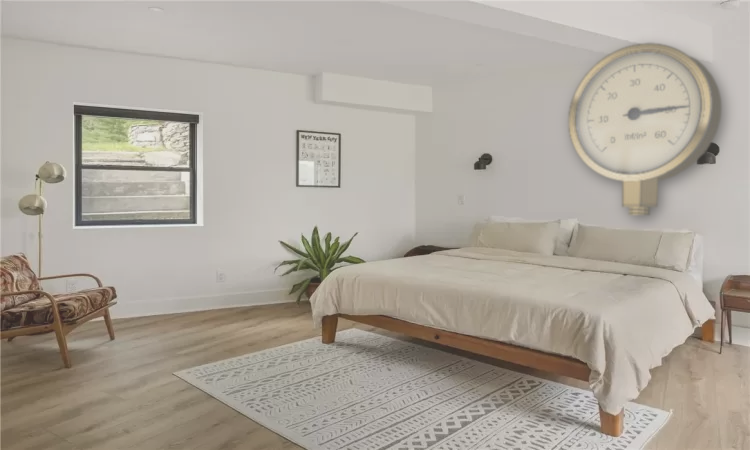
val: psi 50
